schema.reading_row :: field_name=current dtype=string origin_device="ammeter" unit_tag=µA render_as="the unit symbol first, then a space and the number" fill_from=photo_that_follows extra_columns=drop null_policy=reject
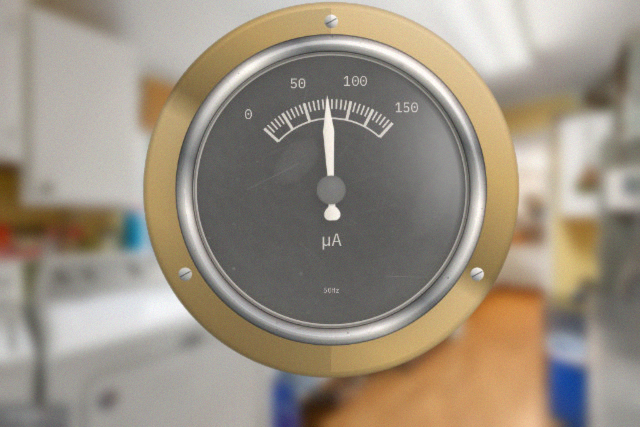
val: µA 75
